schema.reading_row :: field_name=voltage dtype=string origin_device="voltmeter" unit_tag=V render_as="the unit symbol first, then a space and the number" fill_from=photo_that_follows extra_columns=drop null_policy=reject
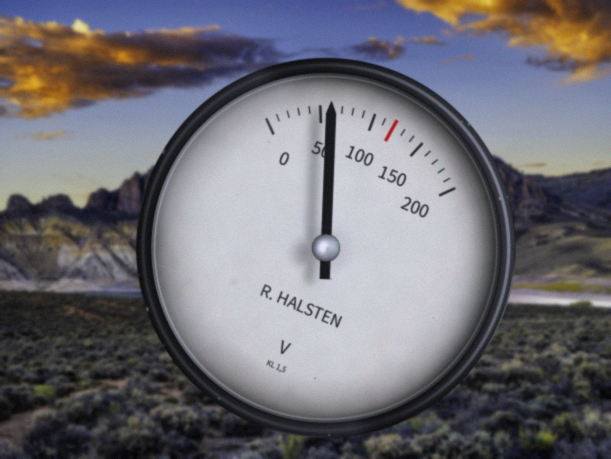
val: V 60
